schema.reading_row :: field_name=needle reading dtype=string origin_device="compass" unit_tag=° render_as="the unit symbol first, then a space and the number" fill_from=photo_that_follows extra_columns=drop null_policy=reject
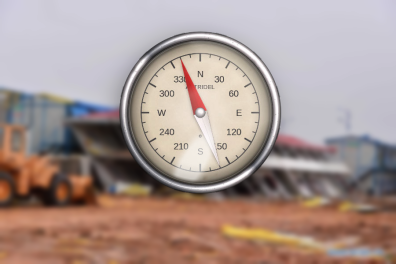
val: ° 340
